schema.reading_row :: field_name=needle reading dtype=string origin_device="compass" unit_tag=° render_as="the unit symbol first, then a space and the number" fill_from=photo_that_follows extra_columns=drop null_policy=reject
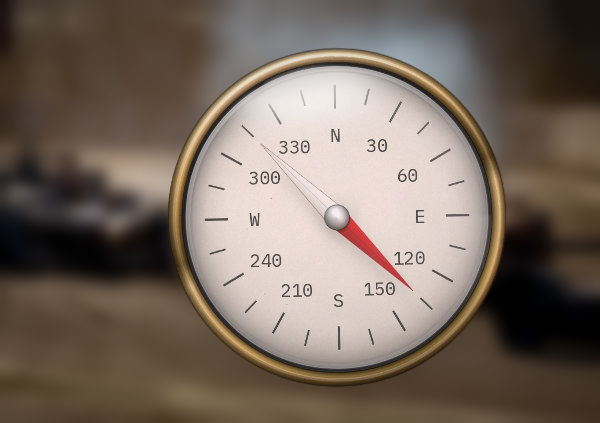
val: ° 135
